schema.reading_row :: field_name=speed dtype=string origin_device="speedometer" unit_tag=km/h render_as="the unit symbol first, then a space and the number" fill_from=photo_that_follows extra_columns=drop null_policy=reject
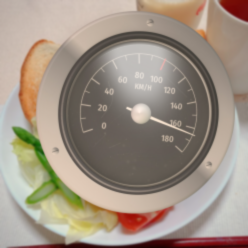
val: km/h 165
